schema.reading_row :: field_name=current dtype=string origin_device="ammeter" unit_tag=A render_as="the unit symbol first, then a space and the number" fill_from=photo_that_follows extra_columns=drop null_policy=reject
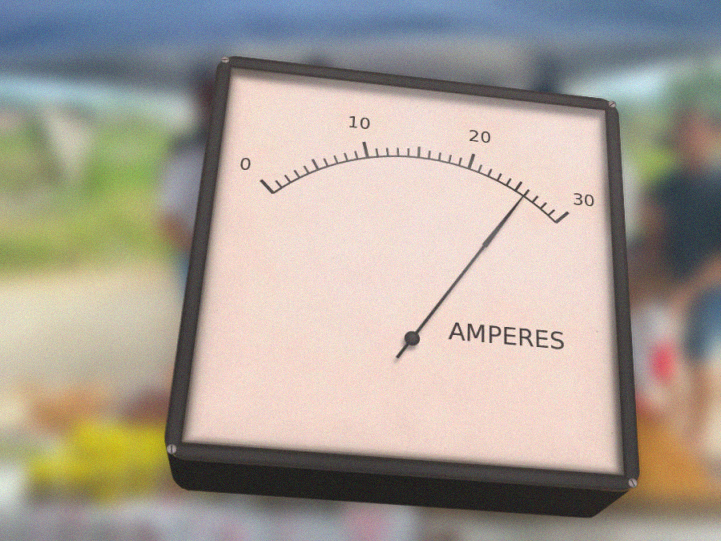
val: A 26
